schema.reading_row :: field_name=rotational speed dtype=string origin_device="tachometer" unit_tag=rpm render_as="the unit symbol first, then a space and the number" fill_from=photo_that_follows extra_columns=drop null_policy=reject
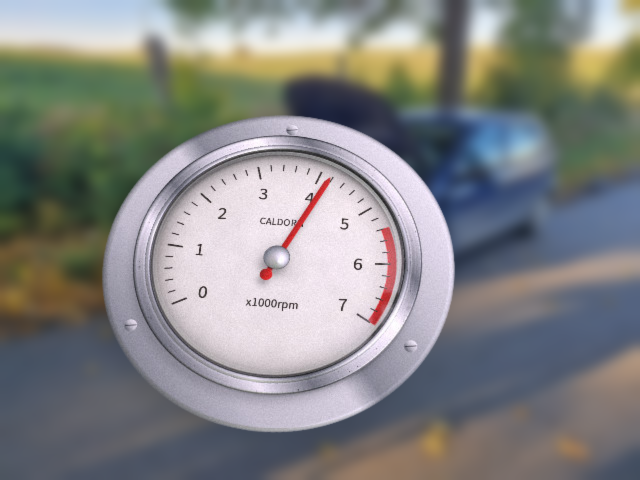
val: rpm 4200
